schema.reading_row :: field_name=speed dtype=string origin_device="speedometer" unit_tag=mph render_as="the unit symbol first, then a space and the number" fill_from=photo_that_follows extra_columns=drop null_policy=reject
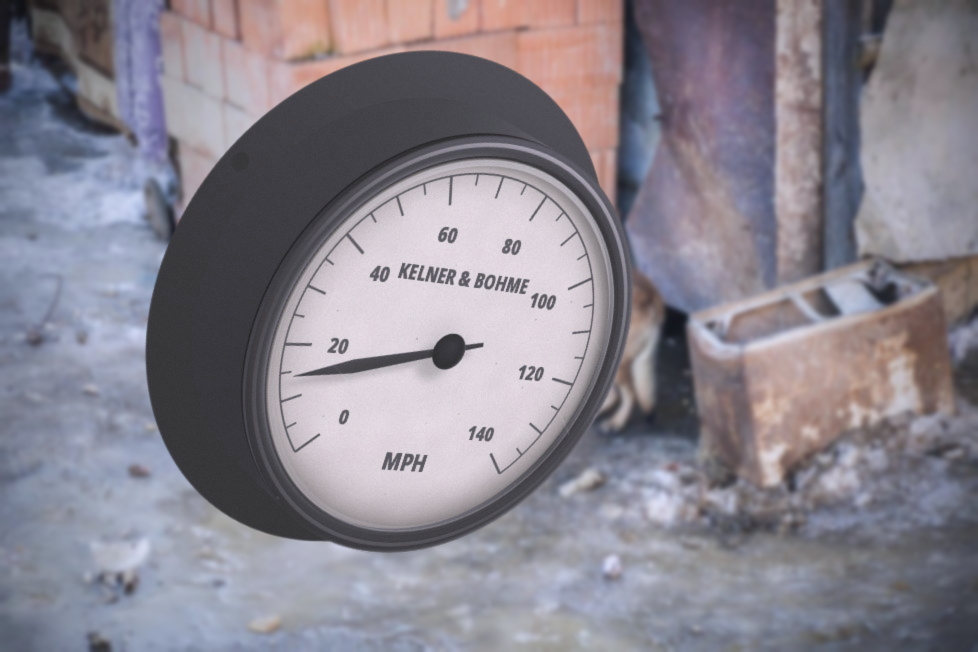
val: mph 15
